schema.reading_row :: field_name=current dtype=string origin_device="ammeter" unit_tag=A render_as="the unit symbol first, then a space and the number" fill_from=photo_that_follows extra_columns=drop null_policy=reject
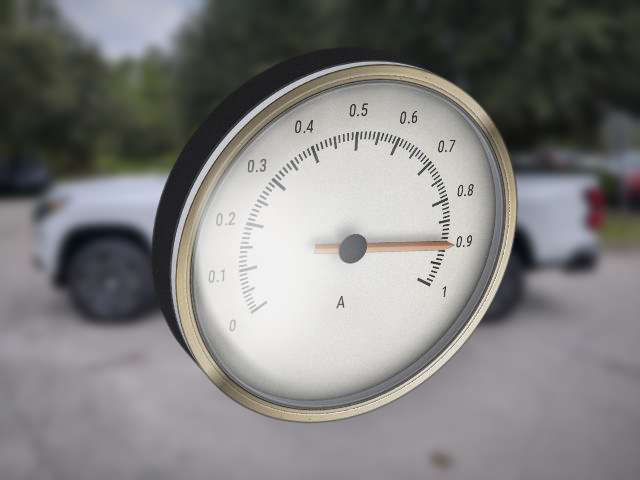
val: A 0.9
